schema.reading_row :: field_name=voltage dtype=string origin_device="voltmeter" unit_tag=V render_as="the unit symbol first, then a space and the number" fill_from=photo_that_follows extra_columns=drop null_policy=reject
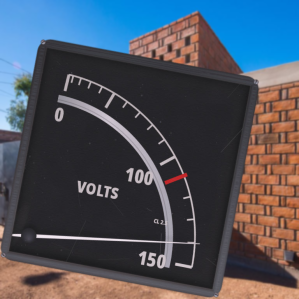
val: V 140
